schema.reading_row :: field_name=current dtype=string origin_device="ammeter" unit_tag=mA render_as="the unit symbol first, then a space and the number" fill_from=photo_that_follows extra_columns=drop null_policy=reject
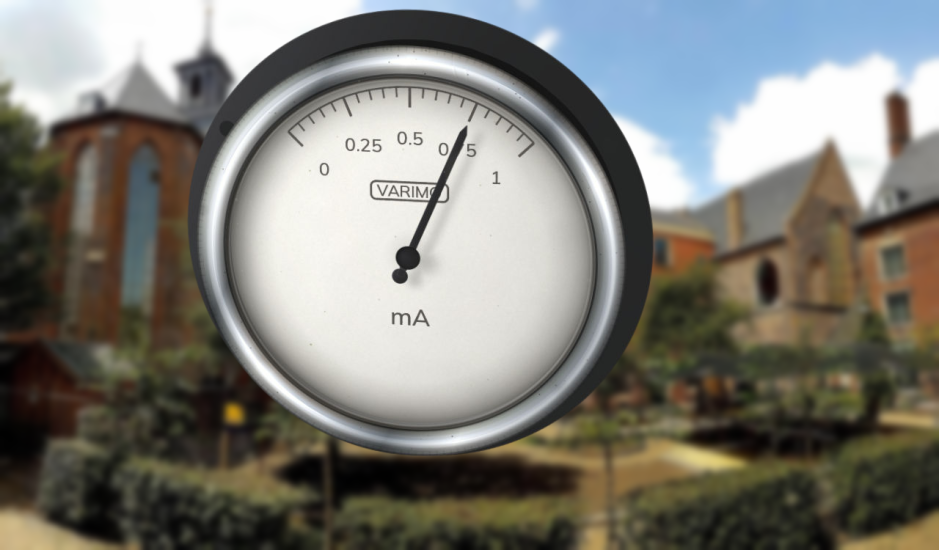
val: mA 0.75
